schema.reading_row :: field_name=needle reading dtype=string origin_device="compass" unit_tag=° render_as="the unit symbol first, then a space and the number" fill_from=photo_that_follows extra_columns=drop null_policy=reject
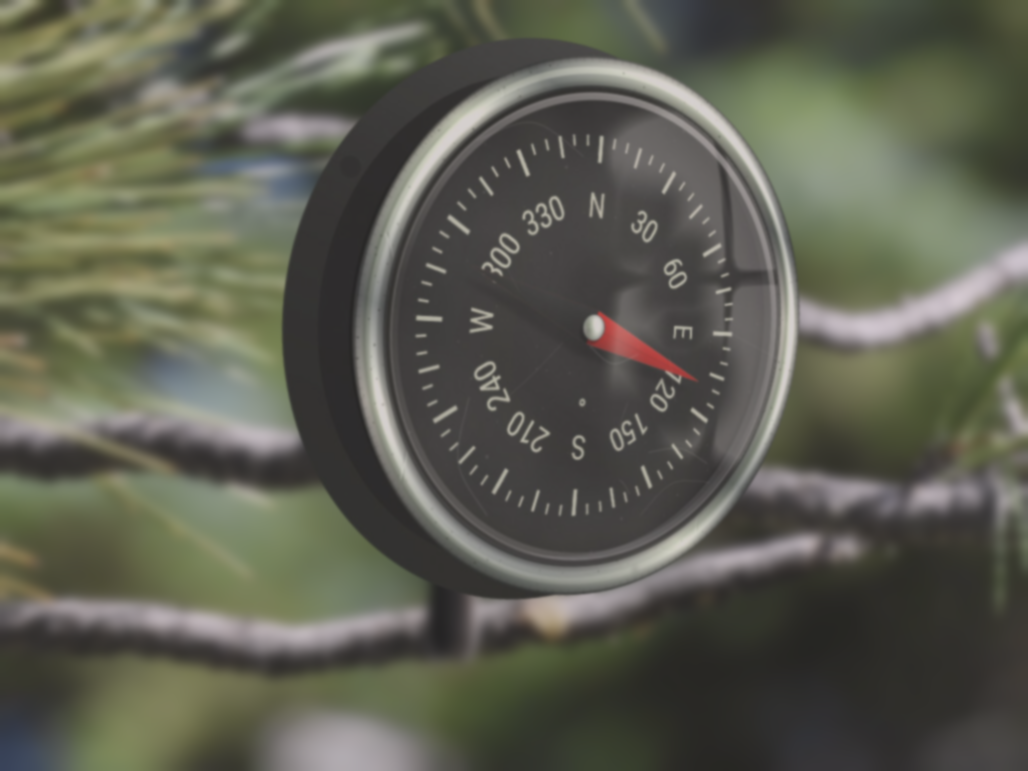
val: ° 110
